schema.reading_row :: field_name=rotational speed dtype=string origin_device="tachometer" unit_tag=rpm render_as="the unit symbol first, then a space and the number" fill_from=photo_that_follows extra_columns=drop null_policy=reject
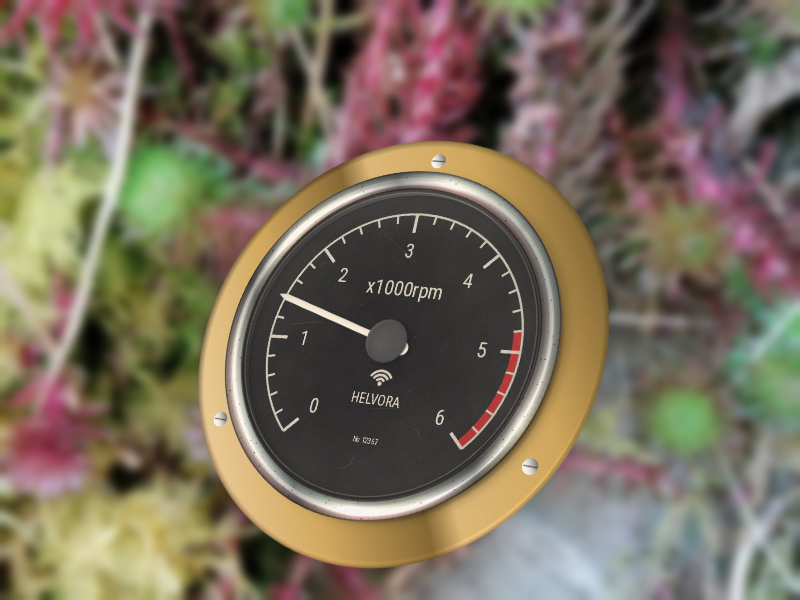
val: rpm 1400
